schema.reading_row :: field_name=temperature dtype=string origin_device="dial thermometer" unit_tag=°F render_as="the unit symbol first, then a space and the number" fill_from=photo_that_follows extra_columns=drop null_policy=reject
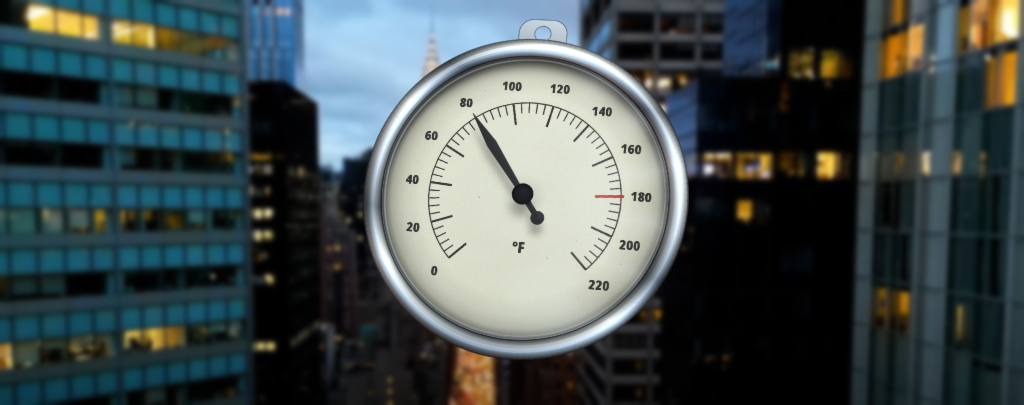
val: °F 80
